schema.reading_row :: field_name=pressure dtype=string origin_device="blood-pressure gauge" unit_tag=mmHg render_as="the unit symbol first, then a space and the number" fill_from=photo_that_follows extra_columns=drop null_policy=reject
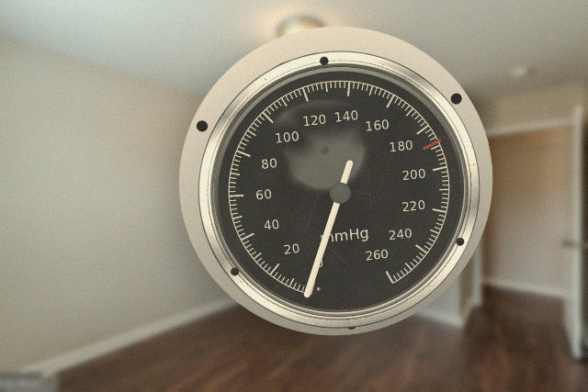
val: mmHg 2
